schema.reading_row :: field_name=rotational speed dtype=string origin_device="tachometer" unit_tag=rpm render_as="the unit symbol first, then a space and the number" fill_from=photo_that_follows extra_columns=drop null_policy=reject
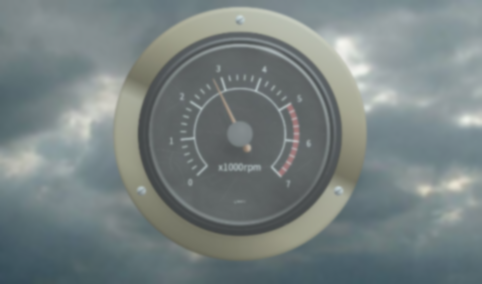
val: rpm 2800
